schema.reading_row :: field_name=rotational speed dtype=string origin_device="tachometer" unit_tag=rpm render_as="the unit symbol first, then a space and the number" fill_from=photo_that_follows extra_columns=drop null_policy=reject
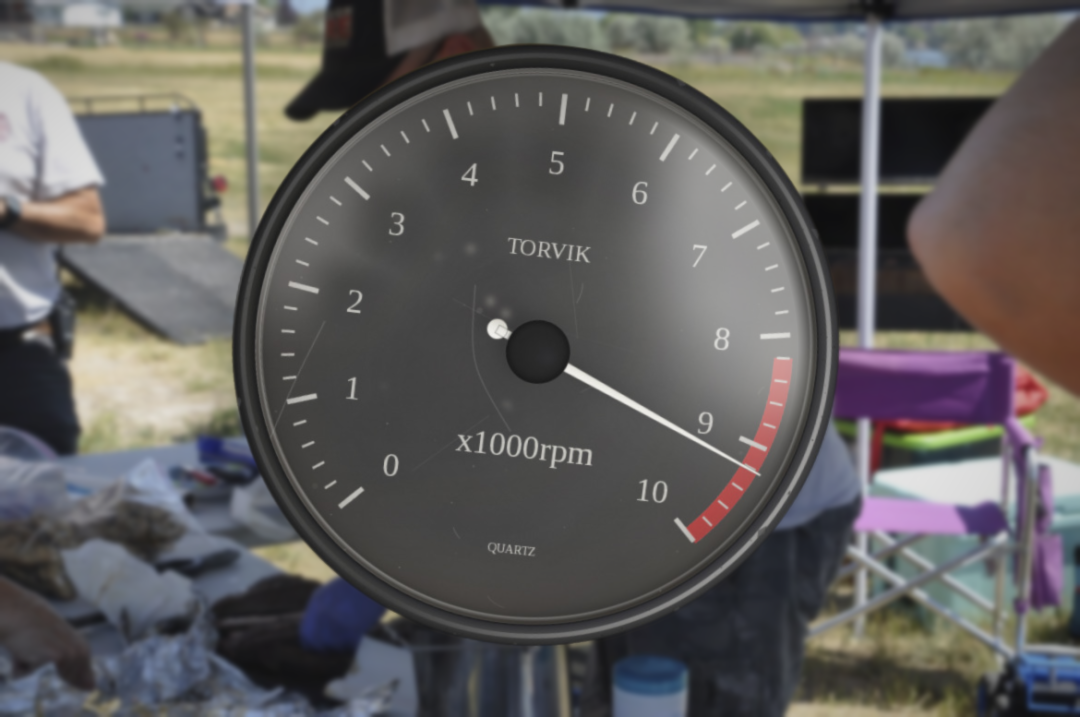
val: rpm 9200
